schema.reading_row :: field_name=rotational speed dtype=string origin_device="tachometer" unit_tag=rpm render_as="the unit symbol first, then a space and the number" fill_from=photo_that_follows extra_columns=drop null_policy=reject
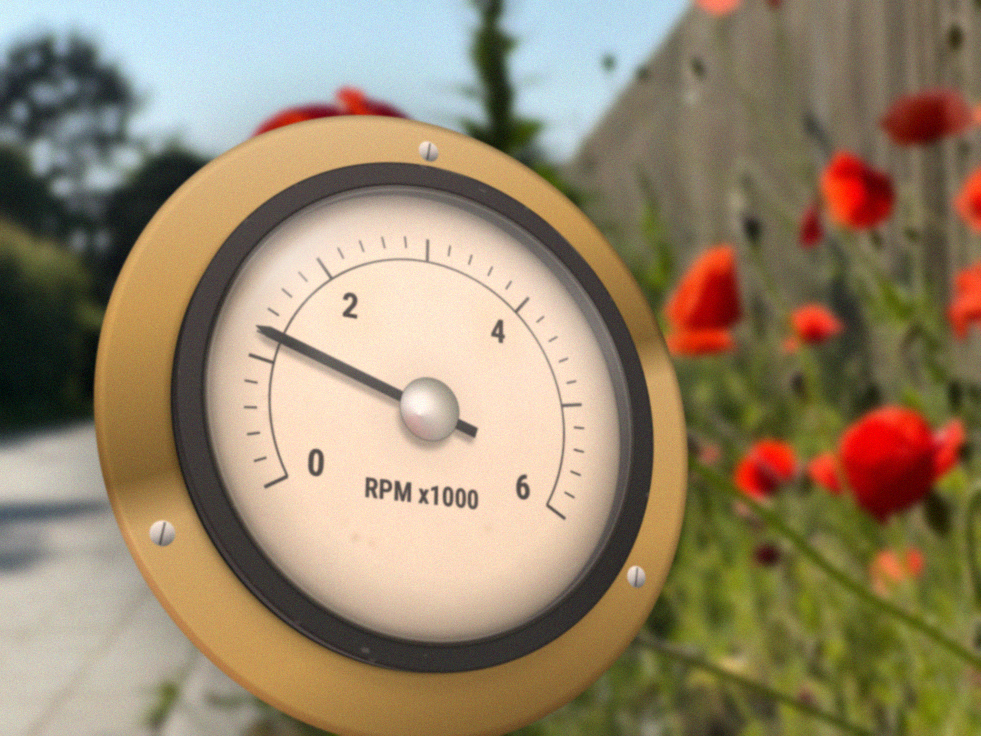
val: rpm 1200
